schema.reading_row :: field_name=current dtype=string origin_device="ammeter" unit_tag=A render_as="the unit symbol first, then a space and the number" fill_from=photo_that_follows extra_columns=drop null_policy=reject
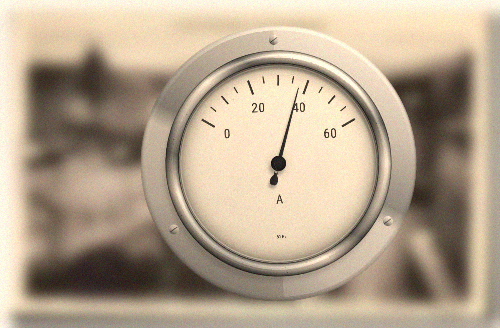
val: A 37.5
